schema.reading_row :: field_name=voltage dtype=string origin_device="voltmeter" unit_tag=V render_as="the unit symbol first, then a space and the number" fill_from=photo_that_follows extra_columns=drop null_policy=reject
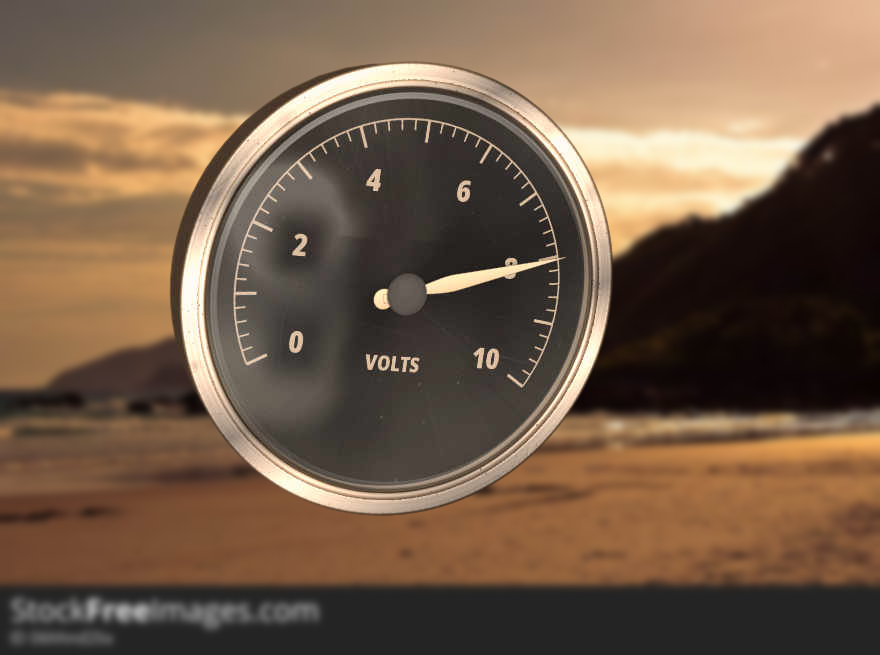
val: V 8
